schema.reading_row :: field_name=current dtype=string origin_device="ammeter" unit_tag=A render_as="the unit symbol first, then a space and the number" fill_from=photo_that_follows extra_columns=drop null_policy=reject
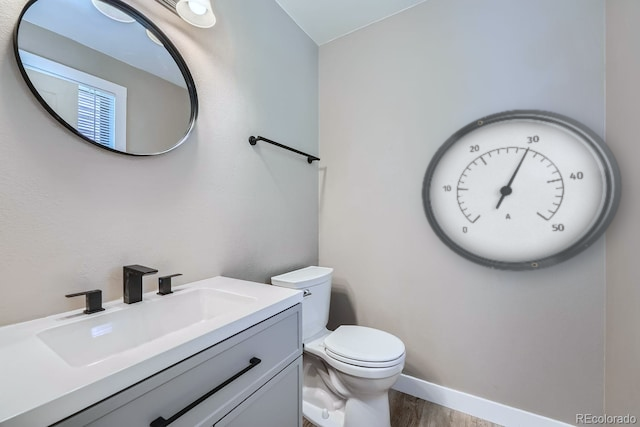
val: A 30
